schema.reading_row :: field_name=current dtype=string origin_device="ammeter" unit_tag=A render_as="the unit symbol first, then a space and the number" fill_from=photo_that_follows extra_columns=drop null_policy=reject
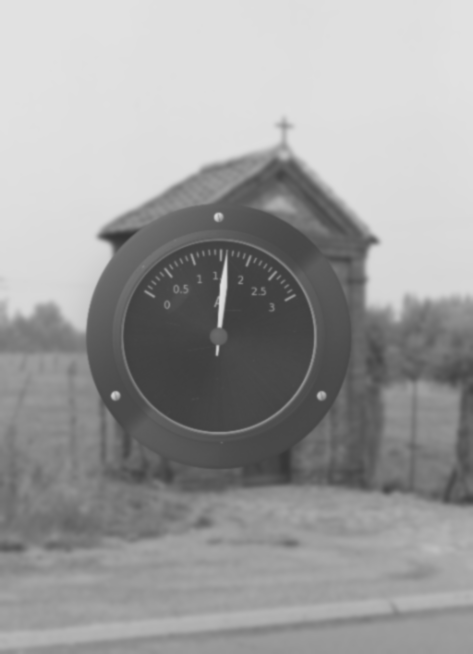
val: A 1.6
